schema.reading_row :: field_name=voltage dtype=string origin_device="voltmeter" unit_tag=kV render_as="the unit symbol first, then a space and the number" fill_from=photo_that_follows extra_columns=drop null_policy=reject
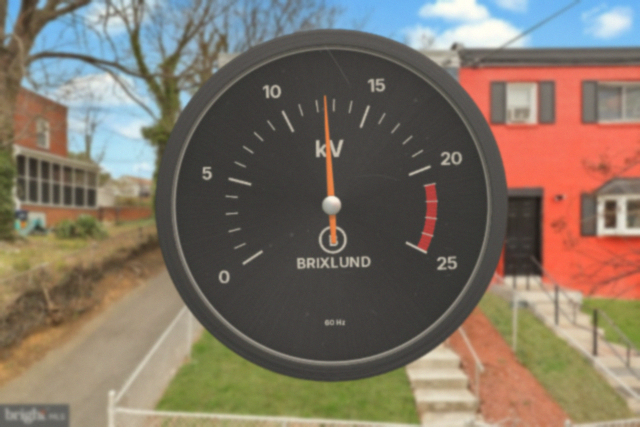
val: kV 12.5
